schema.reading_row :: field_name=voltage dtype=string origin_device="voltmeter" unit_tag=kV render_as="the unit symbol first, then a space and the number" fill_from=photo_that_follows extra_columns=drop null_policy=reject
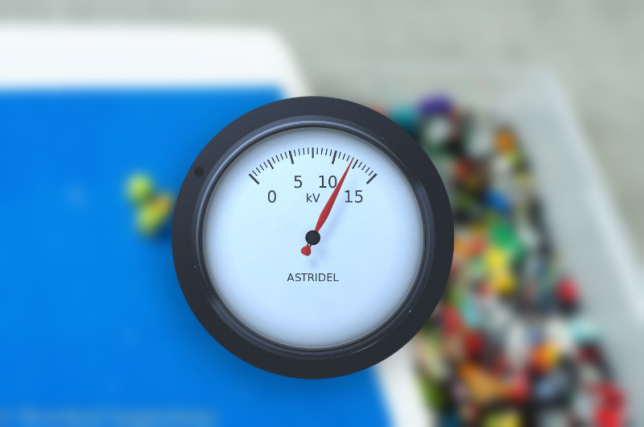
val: kV 12
